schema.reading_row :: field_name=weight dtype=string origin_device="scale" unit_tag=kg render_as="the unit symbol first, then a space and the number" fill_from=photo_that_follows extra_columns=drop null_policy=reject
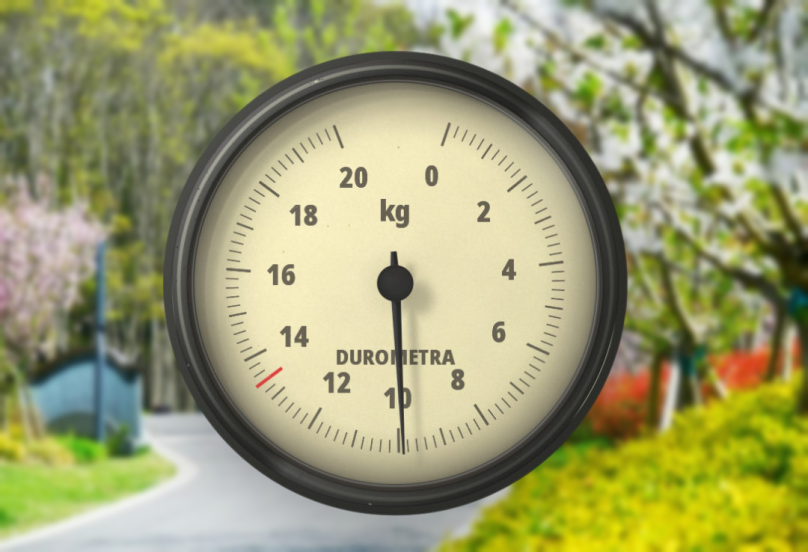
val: kg 9.9
